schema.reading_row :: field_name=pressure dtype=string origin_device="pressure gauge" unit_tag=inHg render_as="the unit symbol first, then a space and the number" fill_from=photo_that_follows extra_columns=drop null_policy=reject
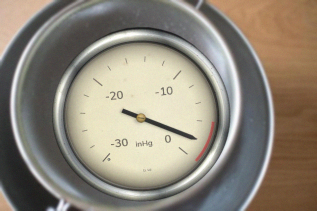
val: inHg -2
